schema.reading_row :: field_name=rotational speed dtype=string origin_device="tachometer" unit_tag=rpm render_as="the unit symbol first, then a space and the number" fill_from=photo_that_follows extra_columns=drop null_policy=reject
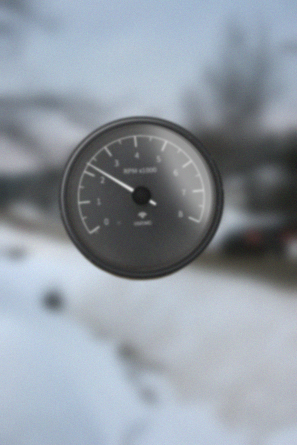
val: rpm 2250
